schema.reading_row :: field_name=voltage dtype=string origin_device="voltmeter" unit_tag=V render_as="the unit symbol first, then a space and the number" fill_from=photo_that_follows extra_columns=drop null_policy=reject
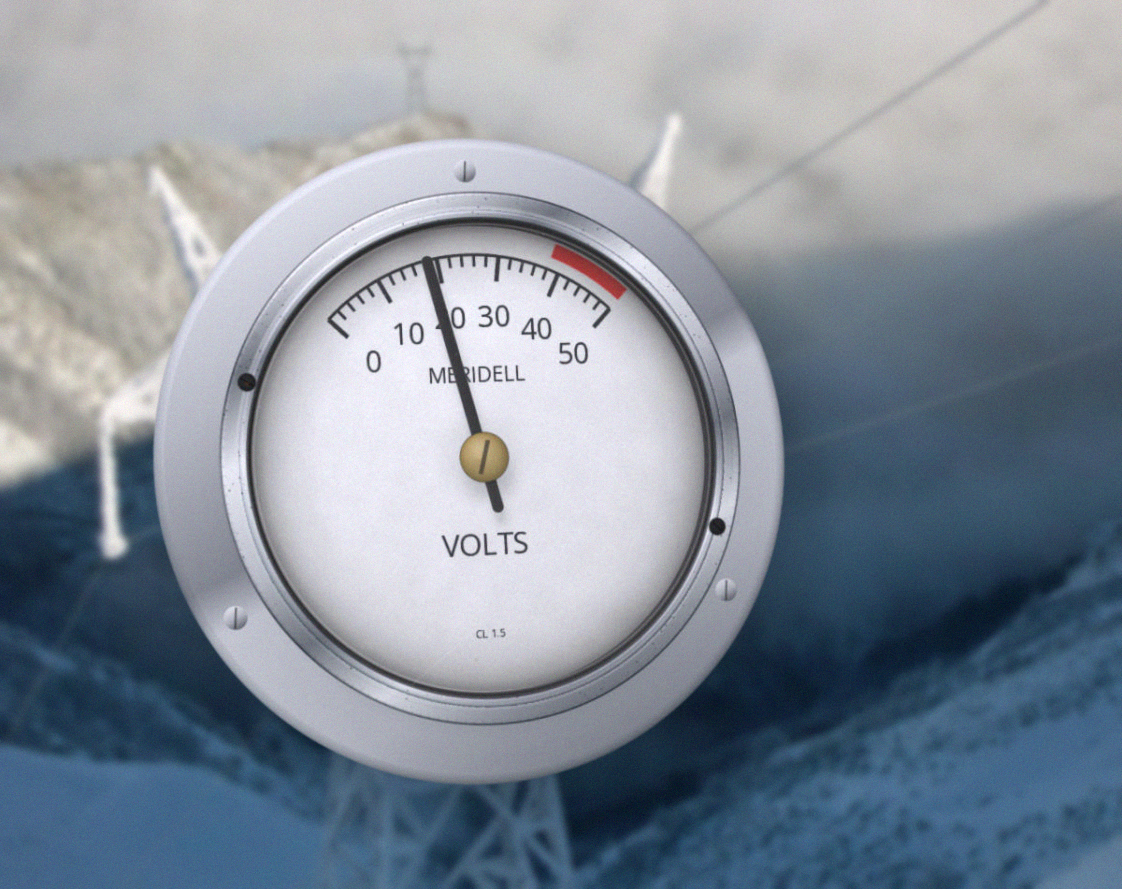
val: V 18
